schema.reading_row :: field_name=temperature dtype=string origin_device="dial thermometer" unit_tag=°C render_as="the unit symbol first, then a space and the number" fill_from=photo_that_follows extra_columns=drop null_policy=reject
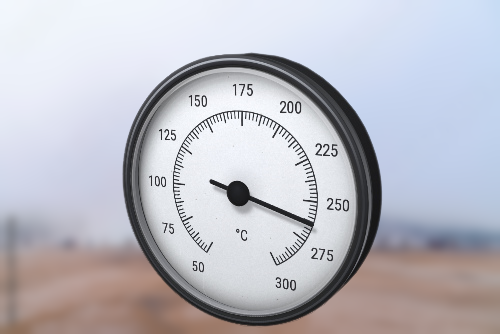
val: °C 262.5
